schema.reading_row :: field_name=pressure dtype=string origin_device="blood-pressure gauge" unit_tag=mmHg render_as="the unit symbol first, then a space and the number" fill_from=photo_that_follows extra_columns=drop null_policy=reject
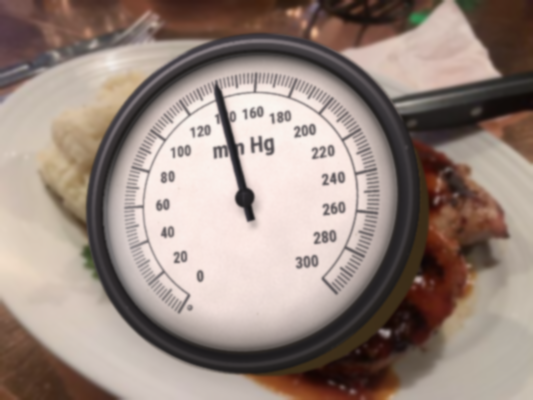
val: mmHg 140
